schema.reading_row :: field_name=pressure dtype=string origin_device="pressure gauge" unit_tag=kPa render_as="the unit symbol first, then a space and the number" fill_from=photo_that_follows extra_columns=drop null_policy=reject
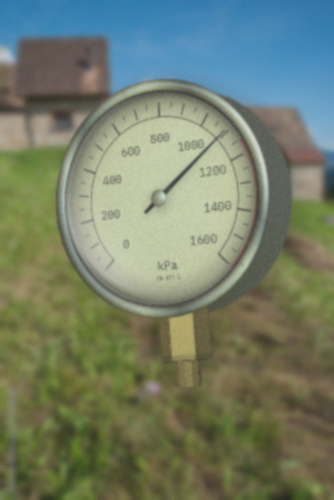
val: kPa 1100
